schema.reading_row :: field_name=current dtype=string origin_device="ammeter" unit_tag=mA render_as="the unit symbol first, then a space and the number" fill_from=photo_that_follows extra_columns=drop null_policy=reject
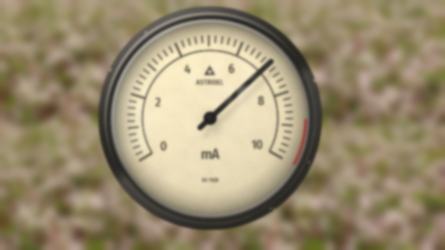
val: mA 7
